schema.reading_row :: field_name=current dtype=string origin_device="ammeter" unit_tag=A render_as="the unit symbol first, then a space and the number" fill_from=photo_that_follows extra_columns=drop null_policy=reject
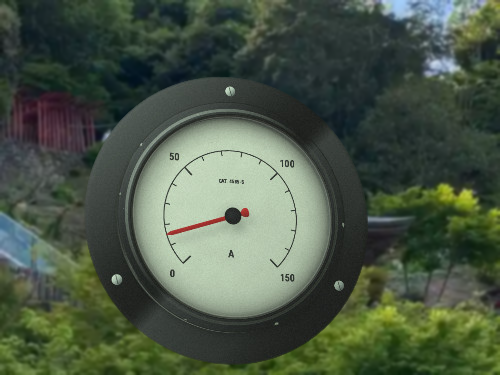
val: A 15
